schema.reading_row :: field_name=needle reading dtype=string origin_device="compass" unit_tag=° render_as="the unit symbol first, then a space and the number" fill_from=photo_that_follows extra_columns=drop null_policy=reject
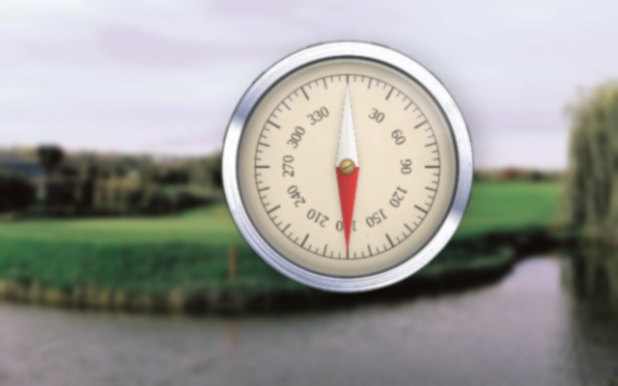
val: ° 180
